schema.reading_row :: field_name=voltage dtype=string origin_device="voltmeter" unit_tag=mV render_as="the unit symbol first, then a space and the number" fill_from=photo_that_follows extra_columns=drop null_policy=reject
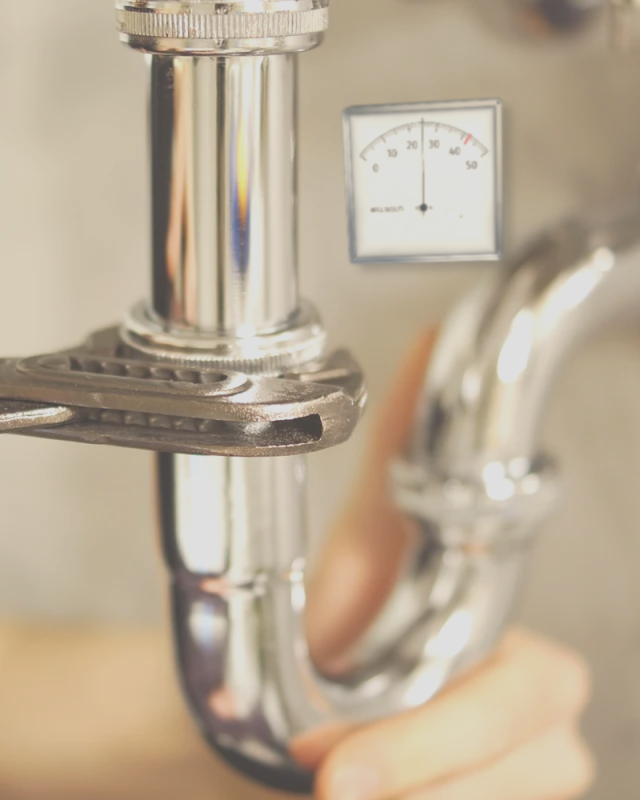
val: mV 25
